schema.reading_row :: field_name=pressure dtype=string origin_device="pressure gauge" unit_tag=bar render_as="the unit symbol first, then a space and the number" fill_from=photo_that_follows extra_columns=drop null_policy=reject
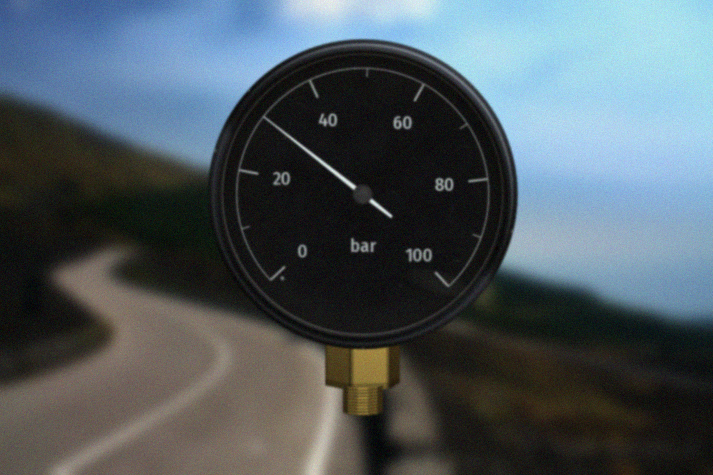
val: bar 30
